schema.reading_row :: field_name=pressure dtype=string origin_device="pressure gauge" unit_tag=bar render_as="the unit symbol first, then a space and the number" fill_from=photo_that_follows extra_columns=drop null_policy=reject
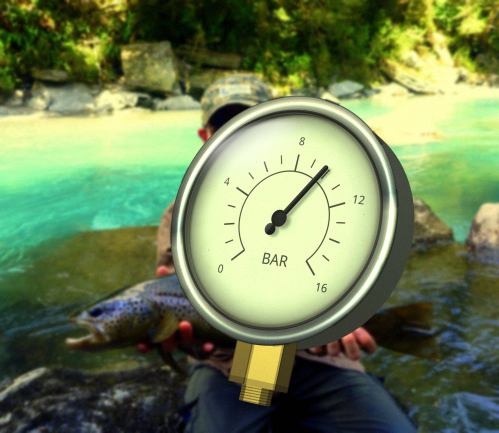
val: bar 10
